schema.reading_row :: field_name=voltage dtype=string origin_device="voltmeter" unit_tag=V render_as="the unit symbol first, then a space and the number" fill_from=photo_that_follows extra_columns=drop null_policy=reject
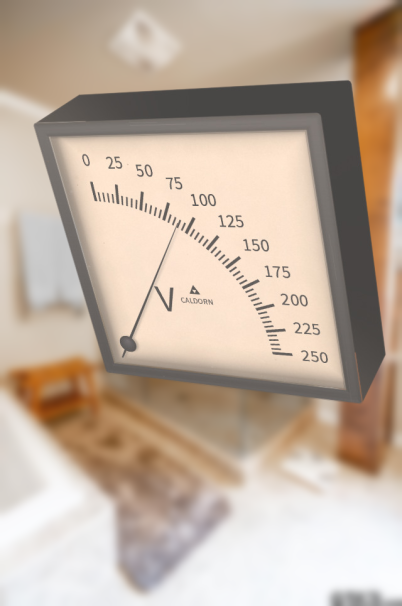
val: V 90
